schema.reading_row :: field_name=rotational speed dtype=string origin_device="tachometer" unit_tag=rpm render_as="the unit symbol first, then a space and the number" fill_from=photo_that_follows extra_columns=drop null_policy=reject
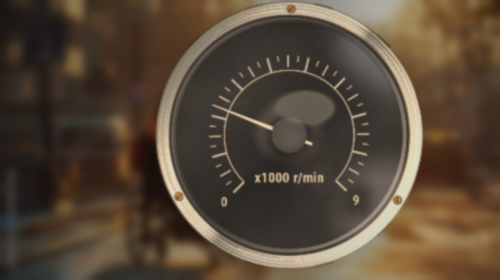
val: rpm 2250
